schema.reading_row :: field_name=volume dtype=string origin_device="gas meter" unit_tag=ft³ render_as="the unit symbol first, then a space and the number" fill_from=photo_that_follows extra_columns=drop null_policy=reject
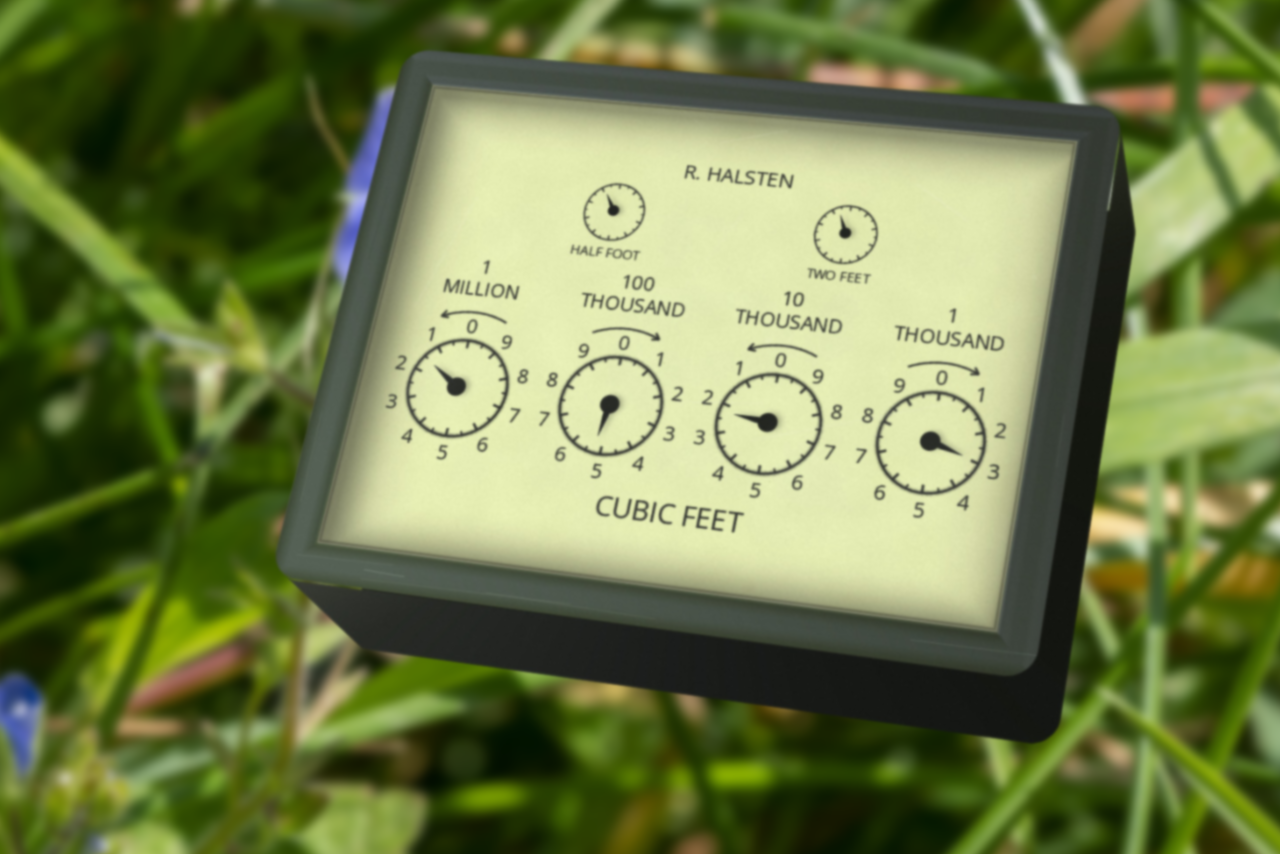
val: ft³ 152300
